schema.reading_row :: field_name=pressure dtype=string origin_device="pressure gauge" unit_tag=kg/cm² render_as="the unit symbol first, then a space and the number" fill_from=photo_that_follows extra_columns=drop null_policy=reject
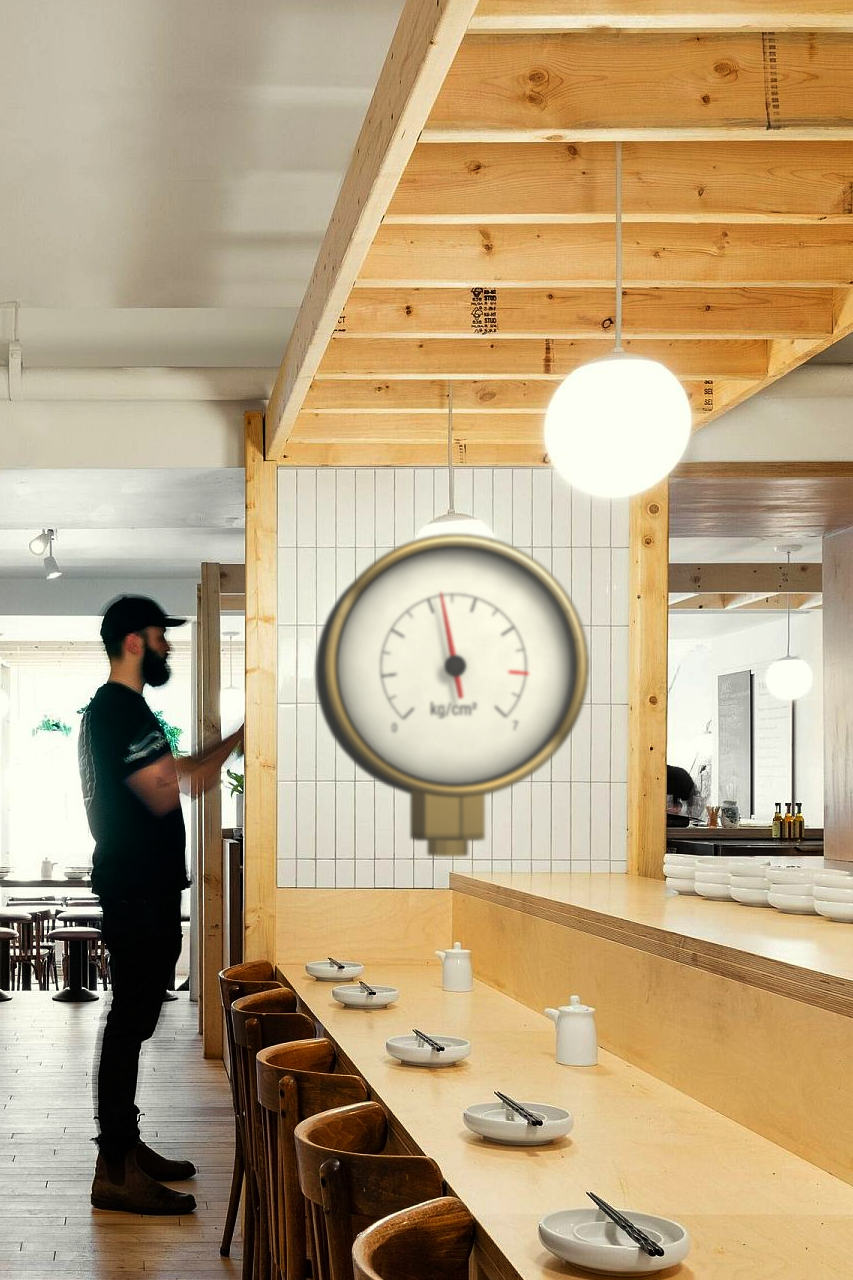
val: kg/cm² 3.25
